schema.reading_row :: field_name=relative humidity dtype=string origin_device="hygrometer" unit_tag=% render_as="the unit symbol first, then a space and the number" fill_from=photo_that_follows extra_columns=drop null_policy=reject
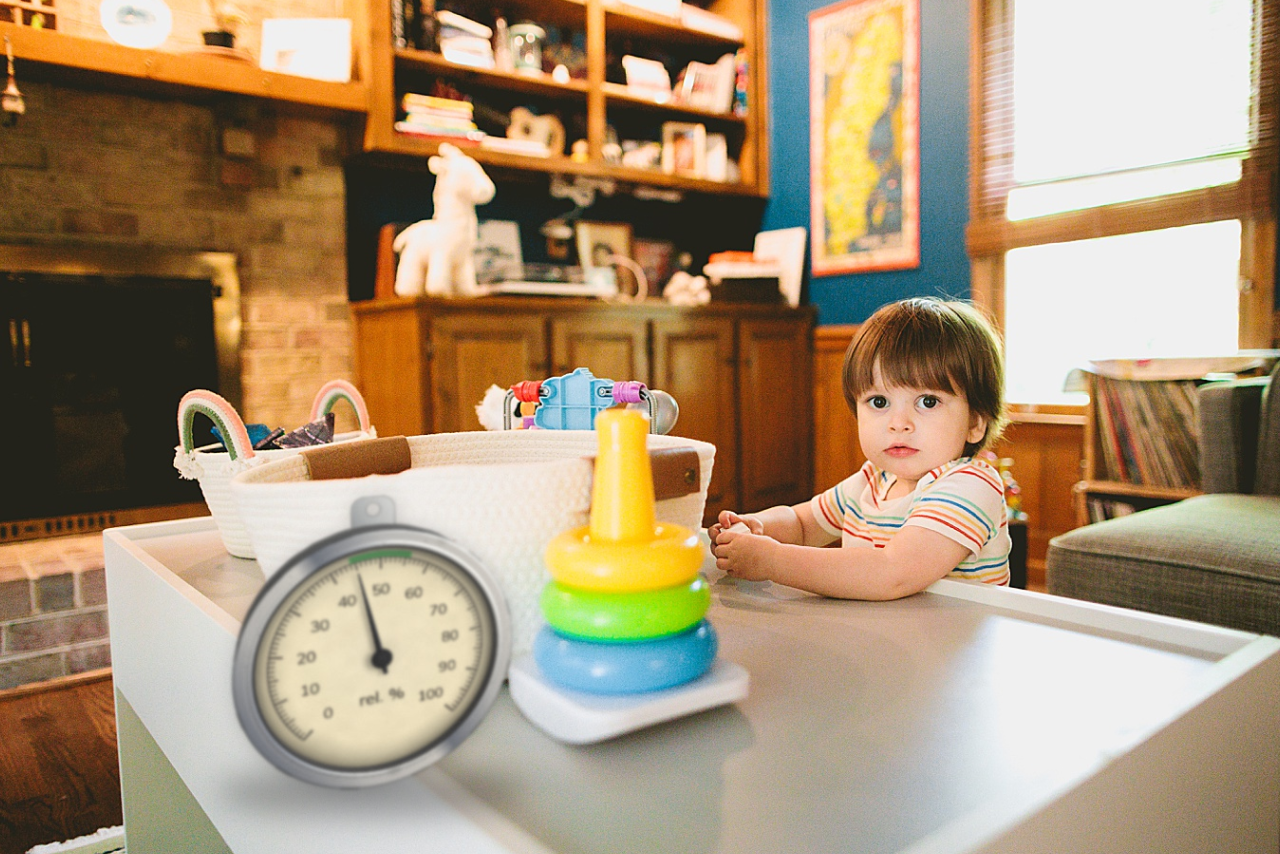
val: % 45
